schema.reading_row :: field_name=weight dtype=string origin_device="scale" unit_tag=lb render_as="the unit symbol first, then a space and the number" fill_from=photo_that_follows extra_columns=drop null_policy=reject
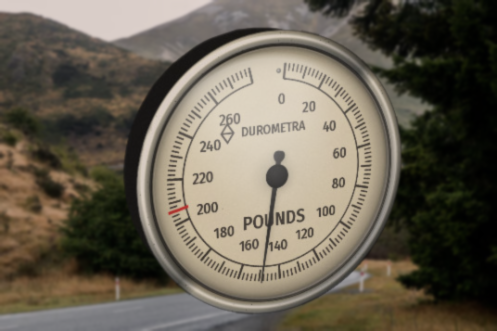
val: lb 150
